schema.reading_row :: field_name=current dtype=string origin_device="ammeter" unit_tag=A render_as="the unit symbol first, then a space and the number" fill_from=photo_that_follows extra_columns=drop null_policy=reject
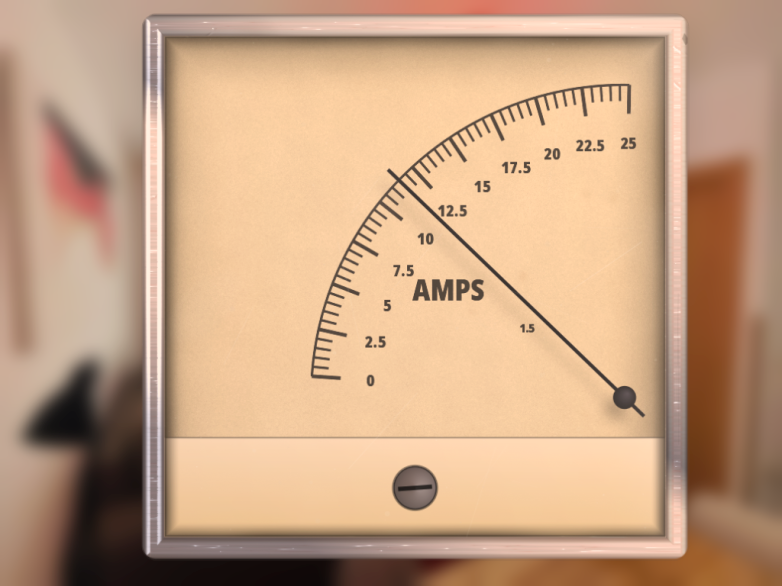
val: A 11.5
